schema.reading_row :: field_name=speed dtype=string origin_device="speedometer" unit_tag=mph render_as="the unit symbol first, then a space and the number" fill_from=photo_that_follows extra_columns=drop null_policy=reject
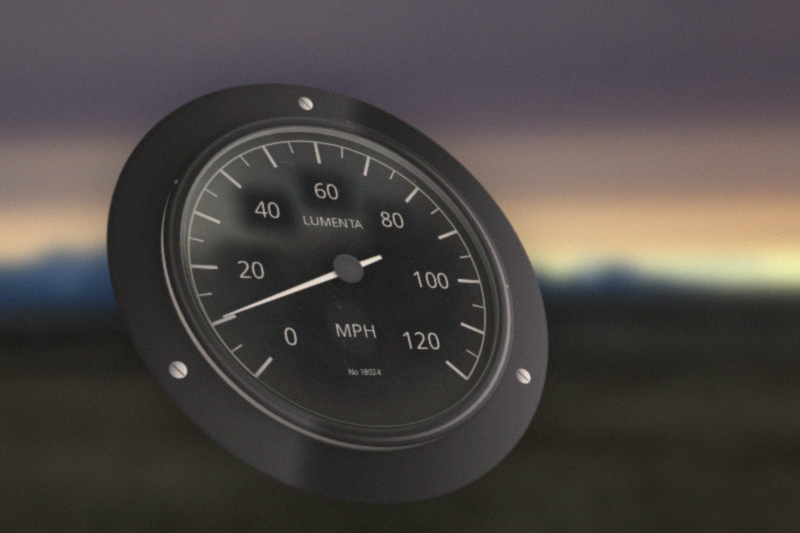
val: mph 10
